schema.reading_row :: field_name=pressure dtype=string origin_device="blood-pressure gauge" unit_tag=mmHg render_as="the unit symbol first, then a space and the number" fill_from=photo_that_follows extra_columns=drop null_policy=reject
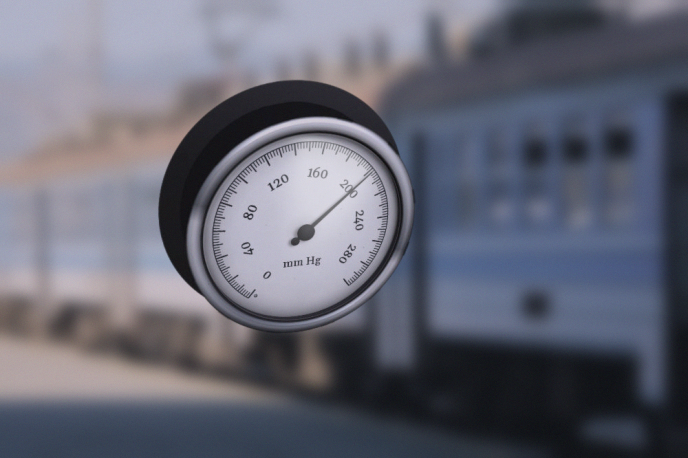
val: mmHg 200
